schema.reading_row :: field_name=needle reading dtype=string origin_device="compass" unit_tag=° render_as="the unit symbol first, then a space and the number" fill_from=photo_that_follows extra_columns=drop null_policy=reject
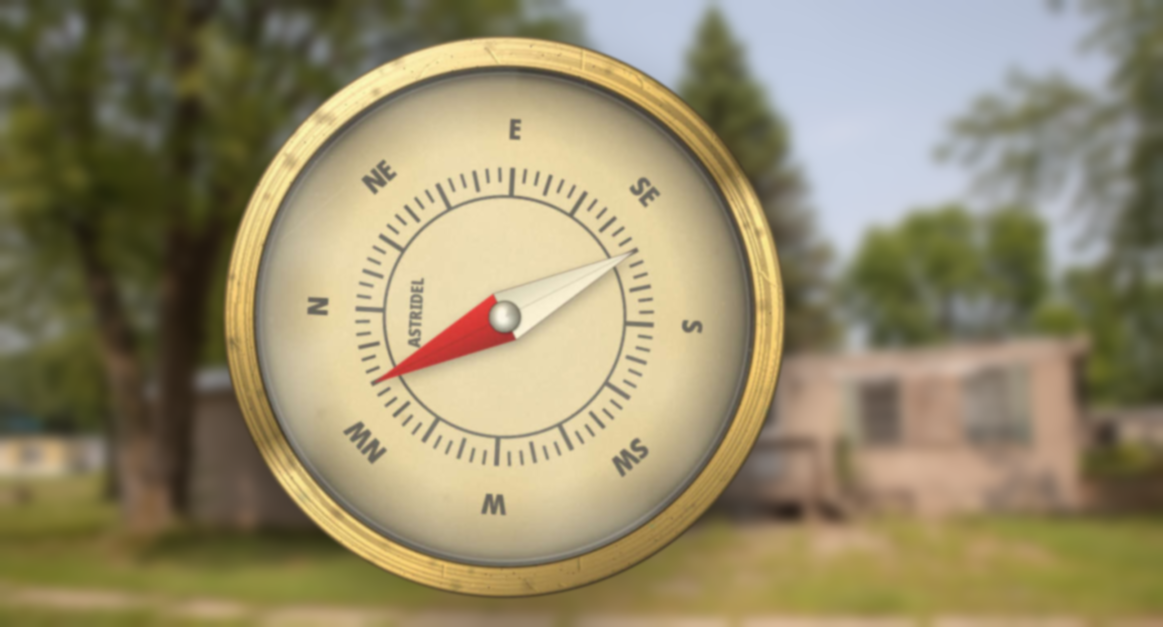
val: ° 330
